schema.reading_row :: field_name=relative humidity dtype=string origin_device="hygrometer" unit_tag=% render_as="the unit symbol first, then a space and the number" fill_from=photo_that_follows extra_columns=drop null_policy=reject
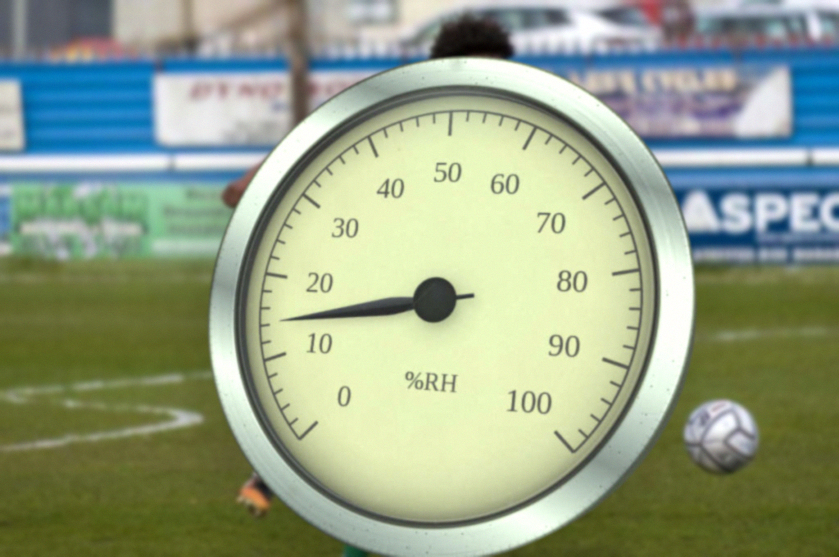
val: % 14
